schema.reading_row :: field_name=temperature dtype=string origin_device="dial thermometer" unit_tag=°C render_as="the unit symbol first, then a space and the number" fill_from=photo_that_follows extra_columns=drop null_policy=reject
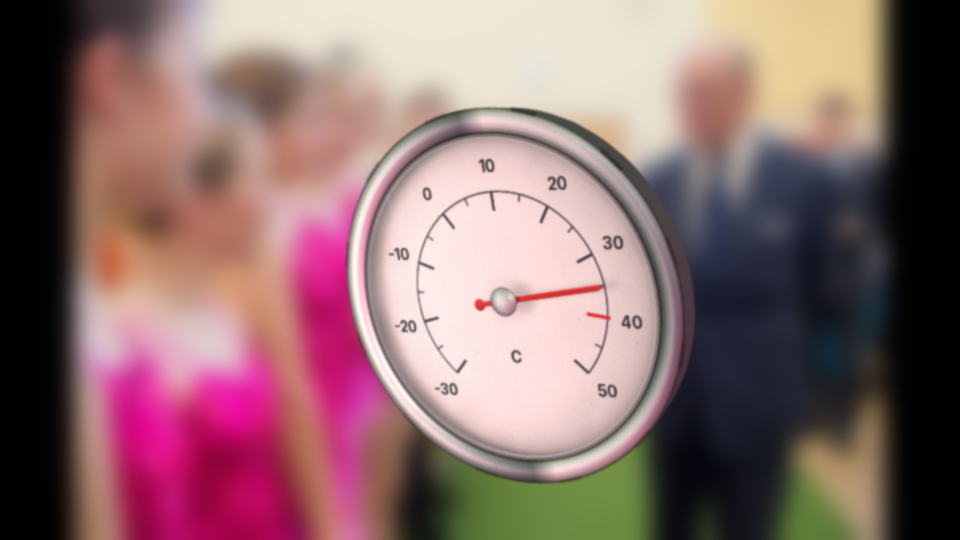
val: °C 35
